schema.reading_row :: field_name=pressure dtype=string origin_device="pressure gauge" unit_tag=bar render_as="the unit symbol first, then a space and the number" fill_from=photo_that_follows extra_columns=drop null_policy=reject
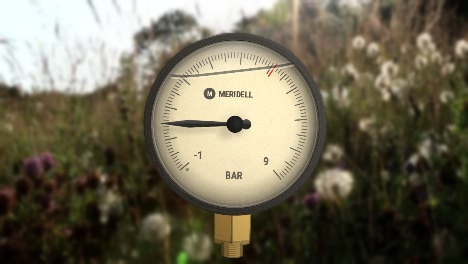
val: bar 0.5
